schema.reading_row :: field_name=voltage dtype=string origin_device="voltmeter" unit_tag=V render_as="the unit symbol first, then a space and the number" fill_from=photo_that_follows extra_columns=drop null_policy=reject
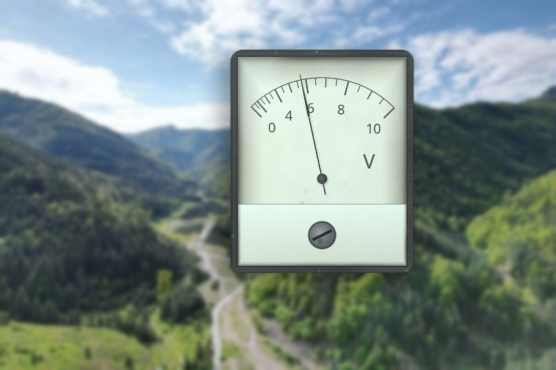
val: V 5.75
